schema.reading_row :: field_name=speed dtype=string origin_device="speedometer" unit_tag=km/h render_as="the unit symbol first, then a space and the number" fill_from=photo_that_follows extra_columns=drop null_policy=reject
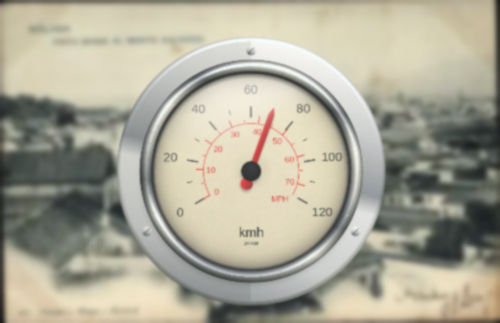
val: km/h 70
